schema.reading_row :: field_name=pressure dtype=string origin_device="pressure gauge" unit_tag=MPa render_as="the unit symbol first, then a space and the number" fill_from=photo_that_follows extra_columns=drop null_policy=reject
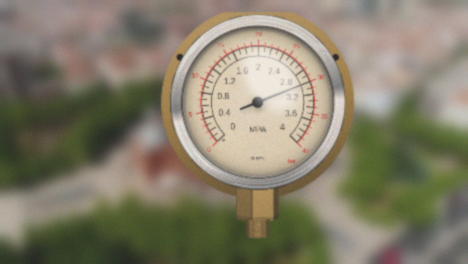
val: MPa 3
